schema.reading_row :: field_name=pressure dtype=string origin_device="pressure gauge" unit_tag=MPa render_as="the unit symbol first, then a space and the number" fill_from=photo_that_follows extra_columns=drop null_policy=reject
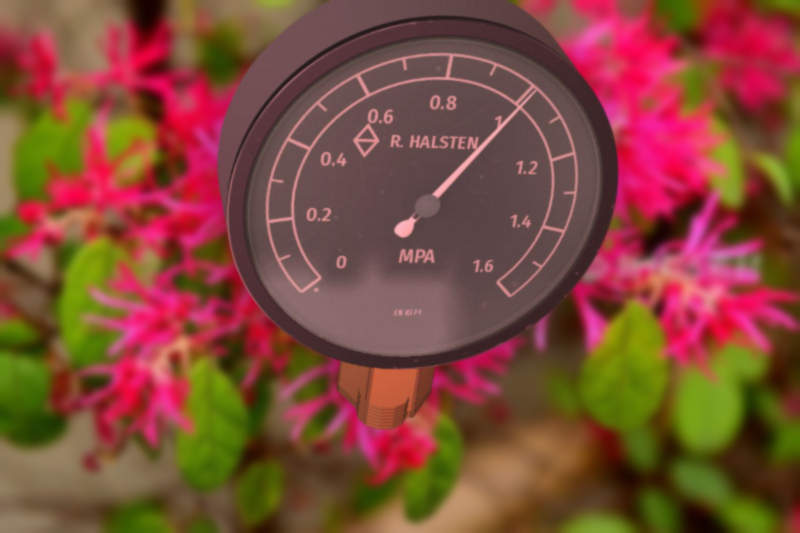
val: MPa 1
